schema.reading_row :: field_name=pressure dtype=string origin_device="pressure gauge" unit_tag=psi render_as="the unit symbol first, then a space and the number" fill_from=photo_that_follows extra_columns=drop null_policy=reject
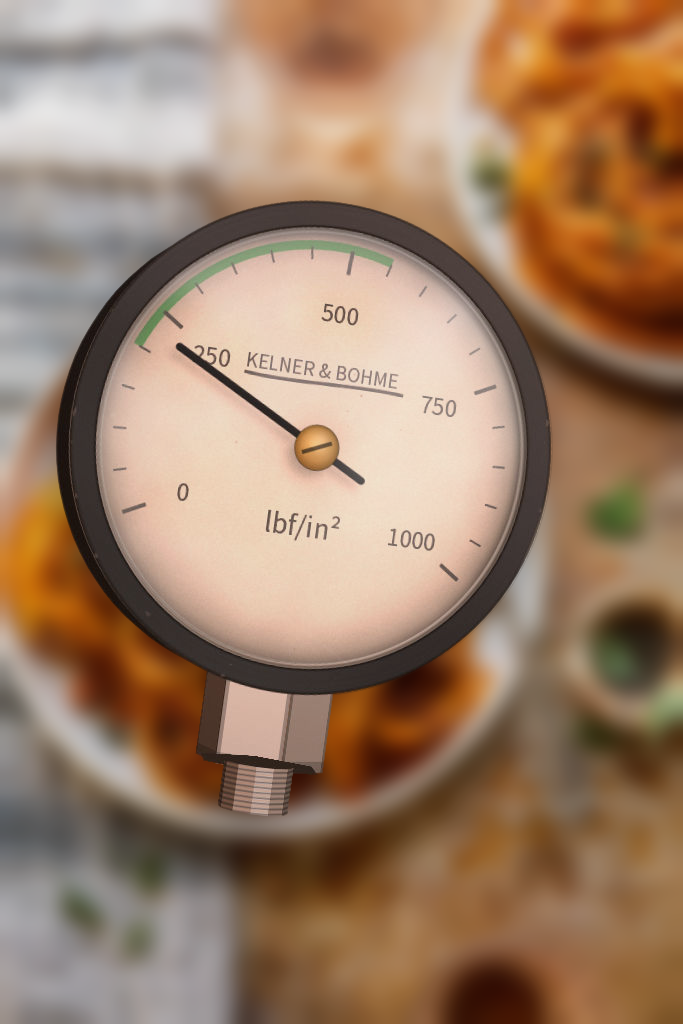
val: psi 225
